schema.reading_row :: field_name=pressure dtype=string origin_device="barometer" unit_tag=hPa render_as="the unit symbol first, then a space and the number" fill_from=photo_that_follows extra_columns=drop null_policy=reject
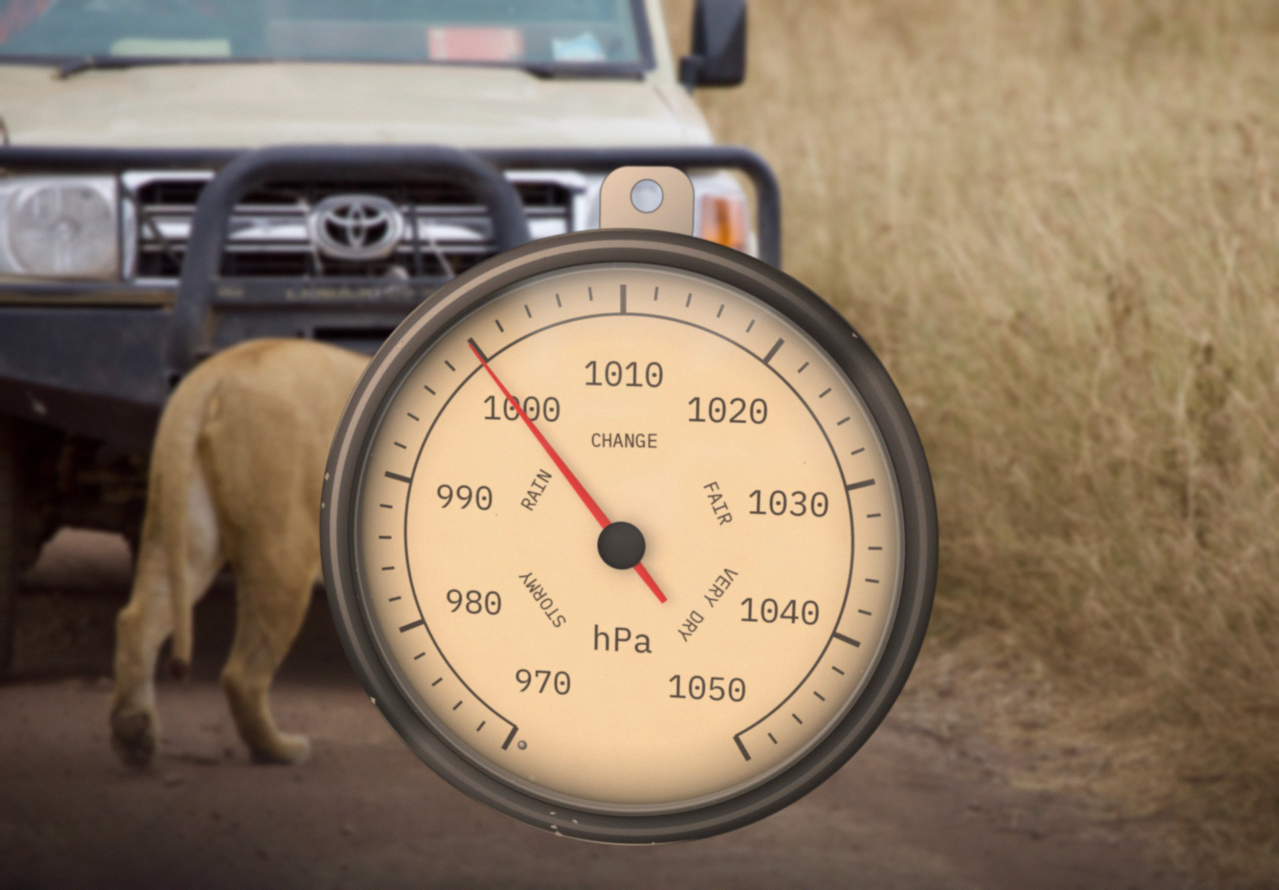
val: hPa 1000
